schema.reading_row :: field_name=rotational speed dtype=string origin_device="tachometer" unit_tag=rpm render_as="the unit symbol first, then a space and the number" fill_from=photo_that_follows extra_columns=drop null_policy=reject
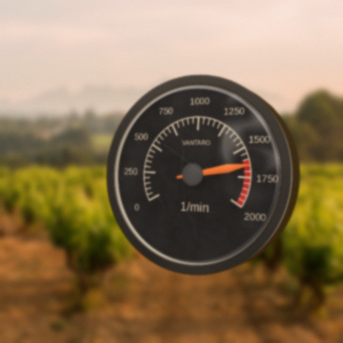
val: rpm 1650
